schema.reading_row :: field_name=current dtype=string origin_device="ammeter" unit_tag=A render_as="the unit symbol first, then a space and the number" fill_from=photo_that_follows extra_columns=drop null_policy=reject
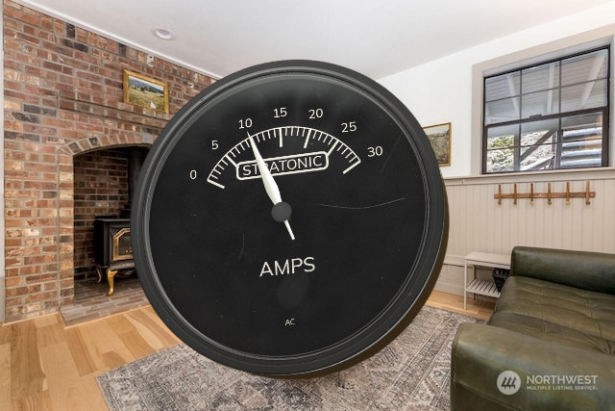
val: A 10
